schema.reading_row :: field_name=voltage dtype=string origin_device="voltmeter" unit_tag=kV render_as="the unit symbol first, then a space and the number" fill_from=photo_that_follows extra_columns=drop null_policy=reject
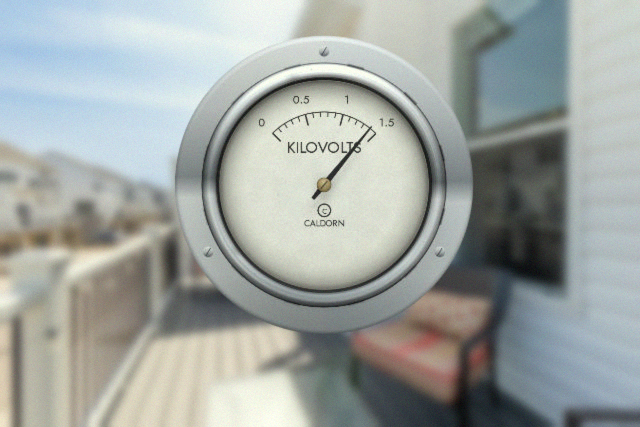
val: kV 1.4
